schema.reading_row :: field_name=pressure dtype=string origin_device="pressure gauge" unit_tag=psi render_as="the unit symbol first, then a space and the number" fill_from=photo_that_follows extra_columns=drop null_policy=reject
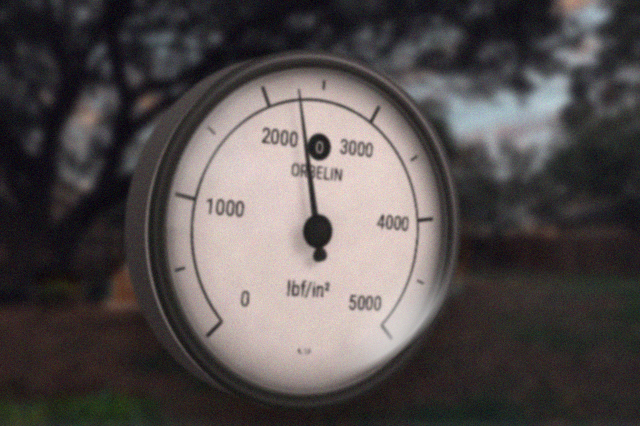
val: psi 2250
